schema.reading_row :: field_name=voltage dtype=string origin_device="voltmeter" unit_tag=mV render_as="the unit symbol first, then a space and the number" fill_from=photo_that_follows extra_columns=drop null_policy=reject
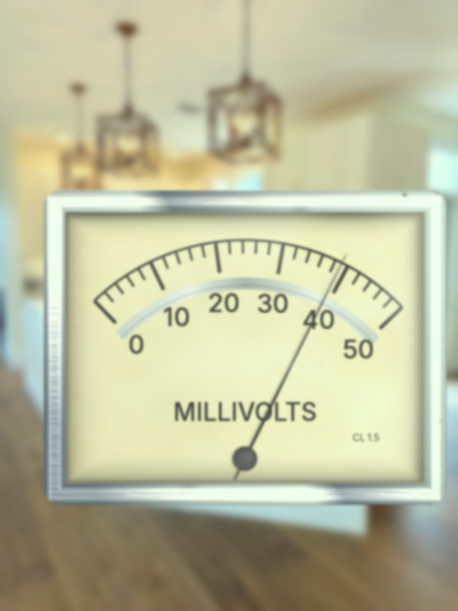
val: mV 39
